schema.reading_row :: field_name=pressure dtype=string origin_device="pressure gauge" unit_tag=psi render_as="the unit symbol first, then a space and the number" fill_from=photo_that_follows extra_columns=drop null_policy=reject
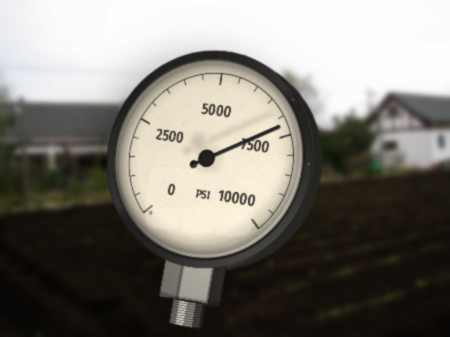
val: psi 7250
